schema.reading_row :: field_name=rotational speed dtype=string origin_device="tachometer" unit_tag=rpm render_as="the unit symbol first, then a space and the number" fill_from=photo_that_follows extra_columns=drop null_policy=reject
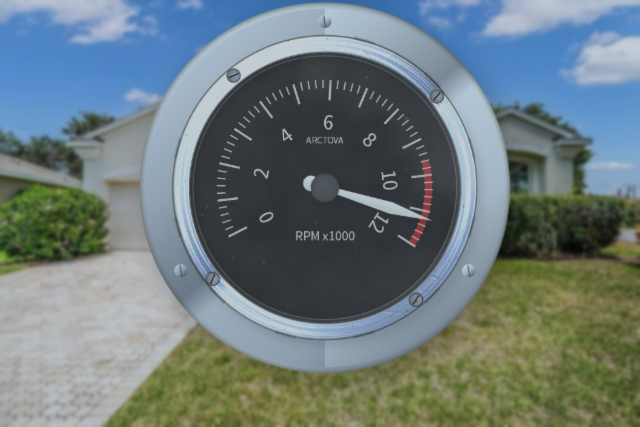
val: rpm 11200
